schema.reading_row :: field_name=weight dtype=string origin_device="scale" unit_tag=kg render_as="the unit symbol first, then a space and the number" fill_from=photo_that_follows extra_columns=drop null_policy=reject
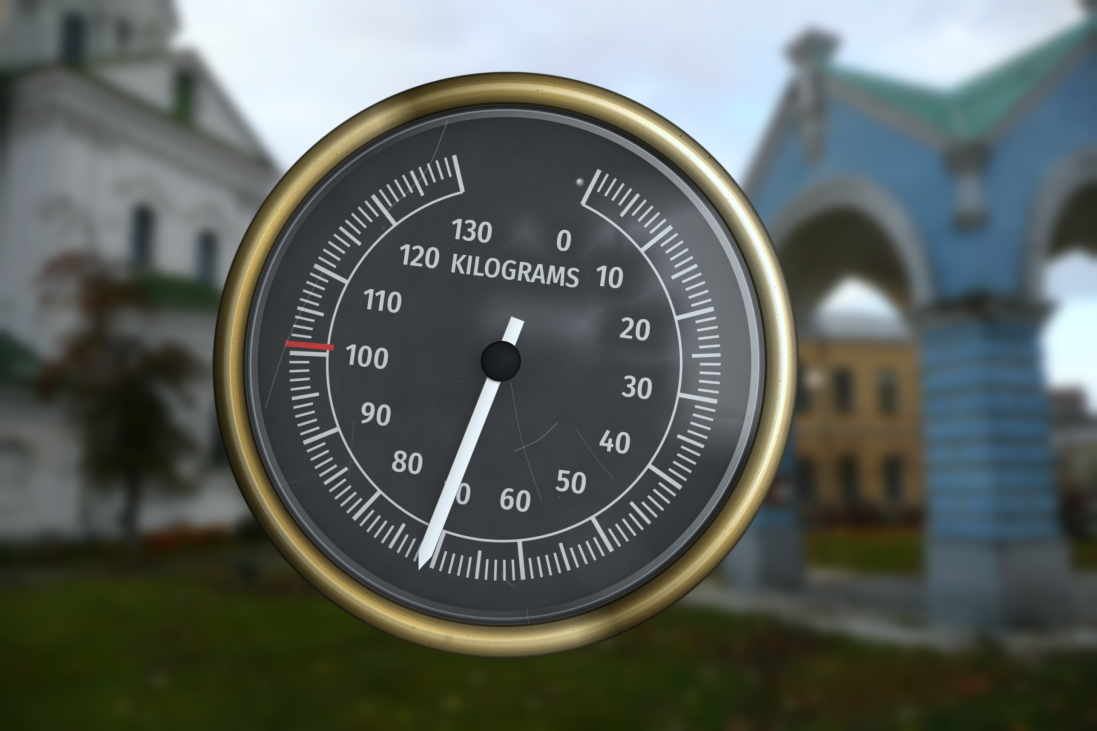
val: kg 71
